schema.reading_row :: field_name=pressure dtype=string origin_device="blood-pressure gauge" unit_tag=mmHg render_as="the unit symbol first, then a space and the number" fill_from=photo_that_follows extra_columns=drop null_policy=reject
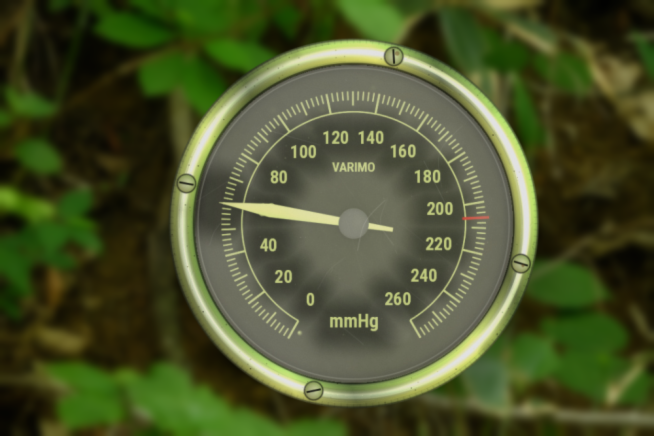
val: mmHg 60
